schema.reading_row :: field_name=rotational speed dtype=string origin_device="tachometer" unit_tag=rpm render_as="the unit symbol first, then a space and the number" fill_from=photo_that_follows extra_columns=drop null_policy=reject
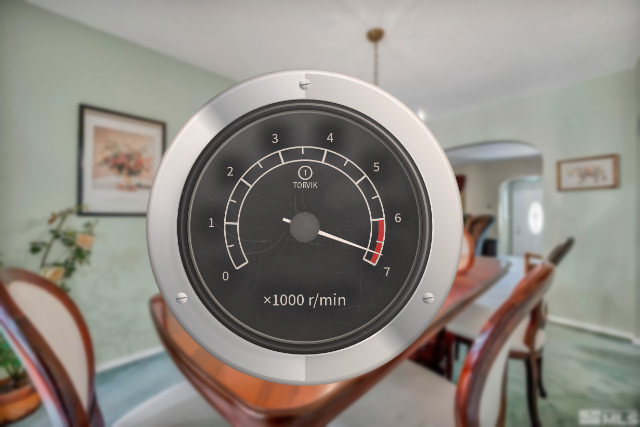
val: rpm 6750
